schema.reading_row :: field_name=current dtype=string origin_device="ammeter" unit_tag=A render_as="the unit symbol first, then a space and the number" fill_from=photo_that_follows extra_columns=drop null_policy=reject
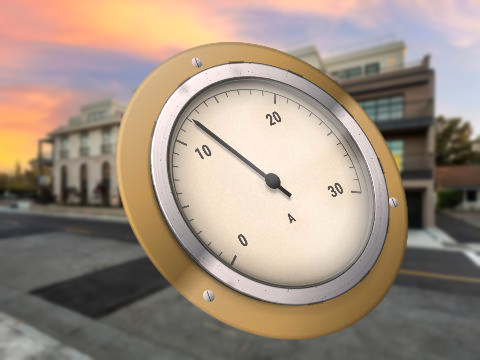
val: A 12
